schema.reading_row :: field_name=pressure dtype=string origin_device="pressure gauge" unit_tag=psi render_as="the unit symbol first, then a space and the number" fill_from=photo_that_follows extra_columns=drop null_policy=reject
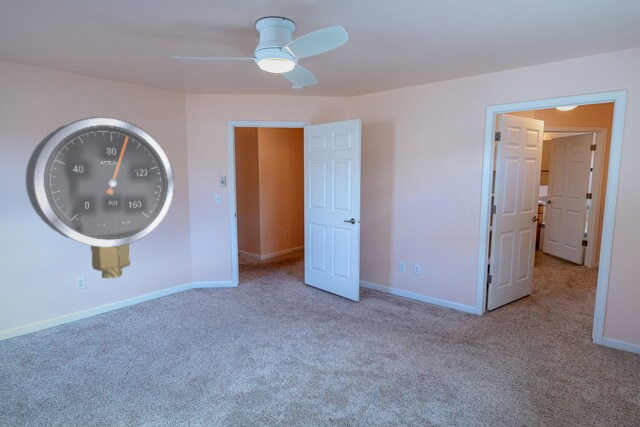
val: psi 90
